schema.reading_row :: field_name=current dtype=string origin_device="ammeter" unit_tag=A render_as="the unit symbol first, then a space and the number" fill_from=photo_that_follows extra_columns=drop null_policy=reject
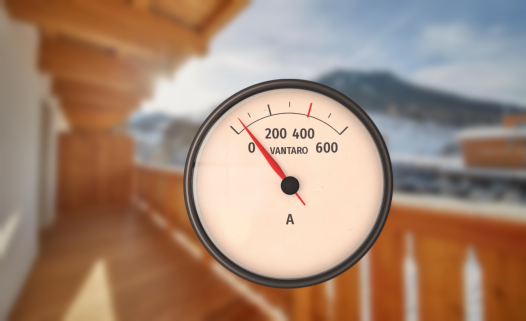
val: A 50
